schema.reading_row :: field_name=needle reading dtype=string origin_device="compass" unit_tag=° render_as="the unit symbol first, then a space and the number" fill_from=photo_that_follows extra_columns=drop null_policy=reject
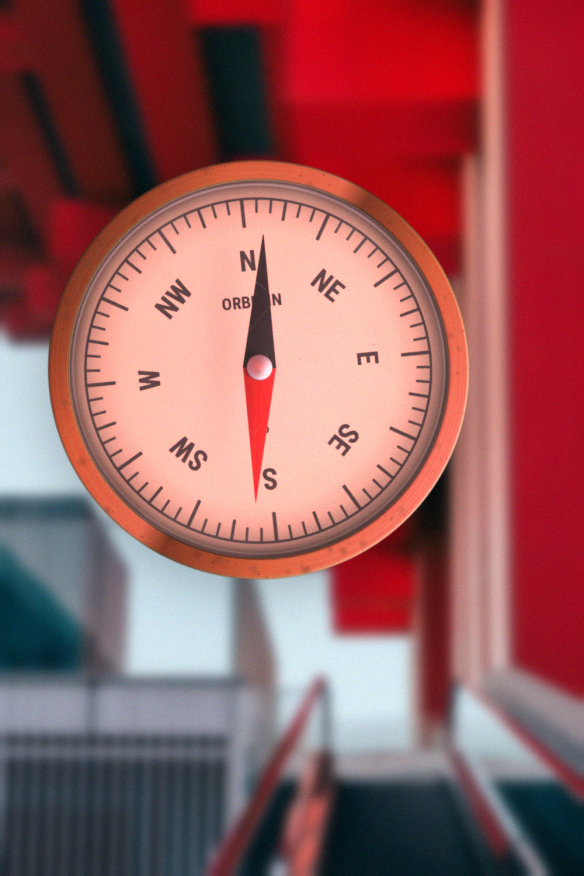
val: ° 187.5
